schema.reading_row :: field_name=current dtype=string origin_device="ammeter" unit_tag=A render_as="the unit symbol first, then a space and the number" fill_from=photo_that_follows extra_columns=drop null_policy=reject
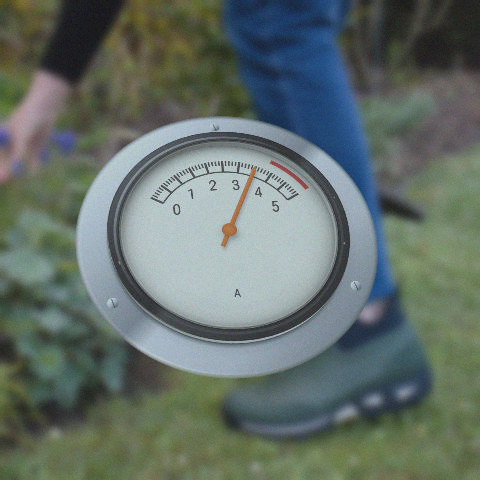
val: A 3.5
